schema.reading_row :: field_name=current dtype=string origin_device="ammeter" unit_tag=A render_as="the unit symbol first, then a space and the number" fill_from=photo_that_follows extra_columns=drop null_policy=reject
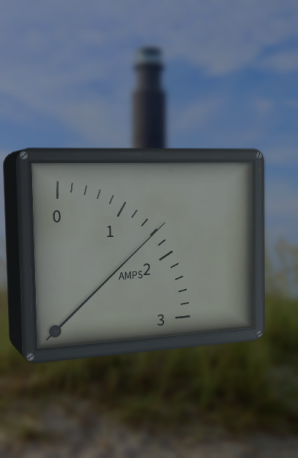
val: A 1.6
